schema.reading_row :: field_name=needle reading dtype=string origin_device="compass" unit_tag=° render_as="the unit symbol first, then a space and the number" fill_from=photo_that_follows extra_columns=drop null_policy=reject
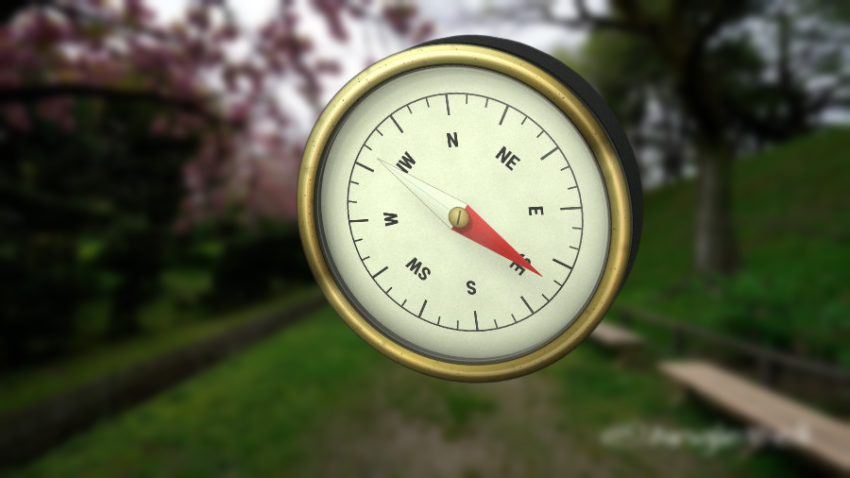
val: ° 130
